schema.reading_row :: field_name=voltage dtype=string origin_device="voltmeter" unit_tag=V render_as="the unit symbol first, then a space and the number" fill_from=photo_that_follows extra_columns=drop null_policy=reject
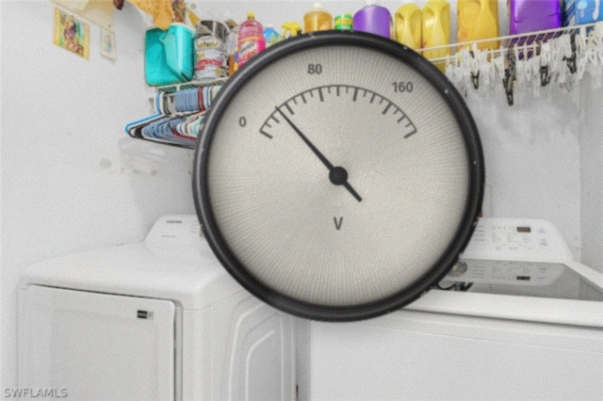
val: V 30
